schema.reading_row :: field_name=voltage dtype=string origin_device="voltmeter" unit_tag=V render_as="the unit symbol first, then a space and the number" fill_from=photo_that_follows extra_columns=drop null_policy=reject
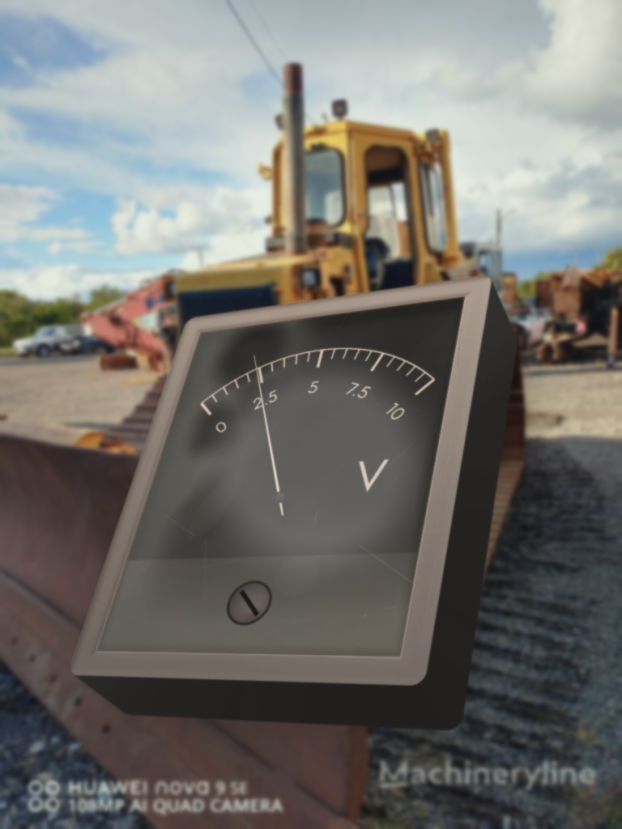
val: V 2.5
